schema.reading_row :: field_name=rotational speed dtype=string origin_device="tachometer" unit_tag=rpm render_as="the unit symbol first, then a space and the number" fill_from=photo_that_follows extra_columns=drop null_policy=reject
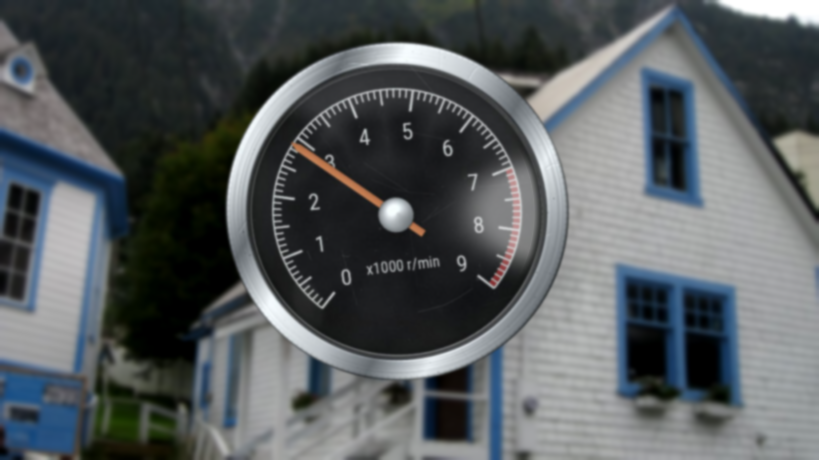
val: rpm 2900
